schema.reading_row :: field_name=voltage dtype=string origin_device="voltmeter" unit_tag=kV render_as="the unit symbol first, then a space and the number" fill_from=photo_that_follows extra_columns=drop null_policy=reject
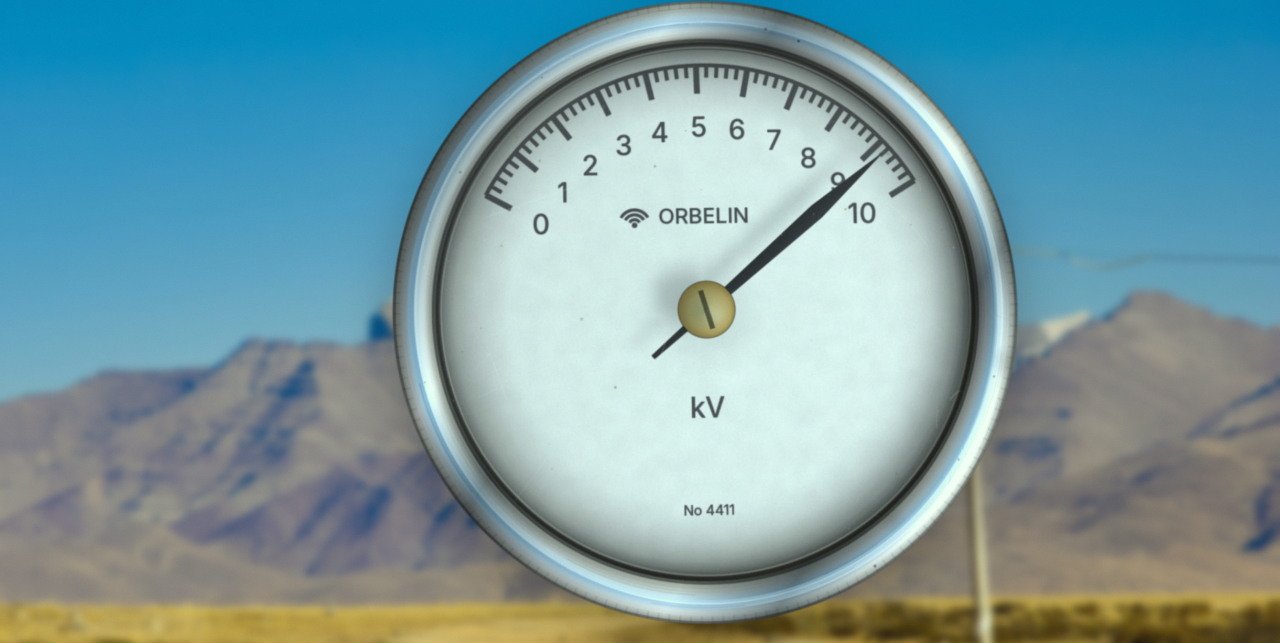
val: kV 9.2
